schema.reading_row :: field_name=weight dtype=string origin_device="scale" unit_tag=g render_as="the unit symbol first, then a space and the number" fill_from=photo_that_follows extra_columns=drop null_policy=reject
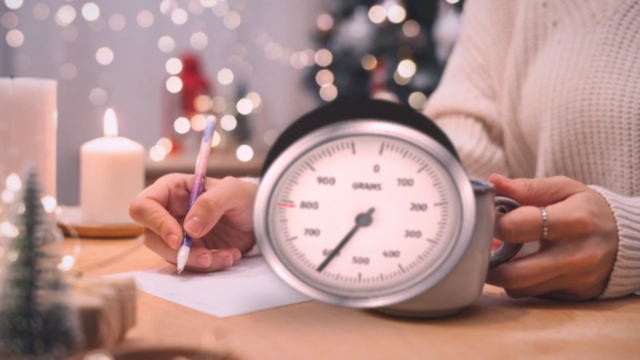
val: g 600
